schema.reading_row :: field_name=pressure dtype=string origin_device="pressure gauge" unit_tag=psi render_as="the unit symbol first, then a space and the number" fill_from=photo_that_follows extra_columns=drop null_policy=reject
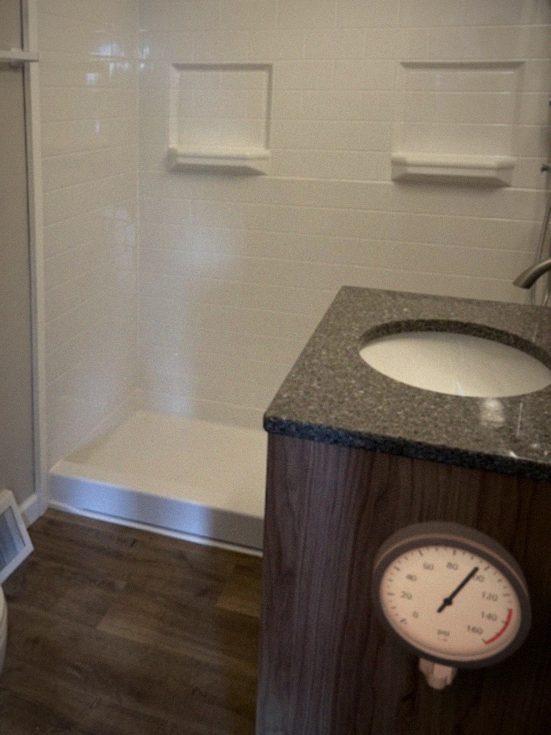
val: psi 95
